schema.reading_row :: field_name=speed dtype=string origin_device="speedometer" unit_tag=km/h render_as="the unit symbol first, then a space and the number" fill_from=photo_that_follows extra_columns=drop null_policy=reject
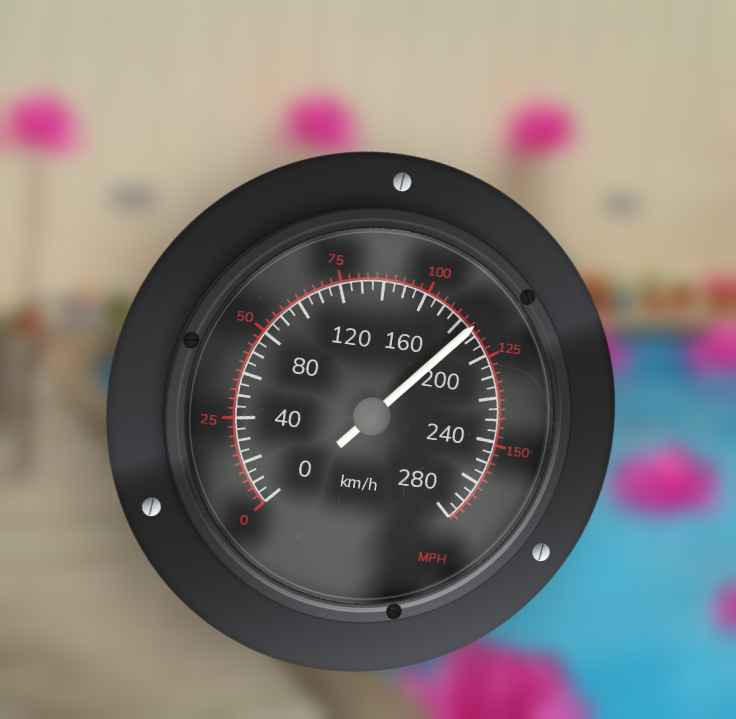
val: km/h 185
